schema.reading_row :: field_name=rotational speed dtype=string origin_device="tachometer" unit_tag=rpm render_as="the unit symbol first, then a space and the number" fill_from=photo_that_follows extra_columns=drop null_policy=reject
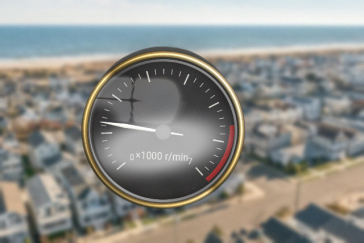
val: rpm 1300
